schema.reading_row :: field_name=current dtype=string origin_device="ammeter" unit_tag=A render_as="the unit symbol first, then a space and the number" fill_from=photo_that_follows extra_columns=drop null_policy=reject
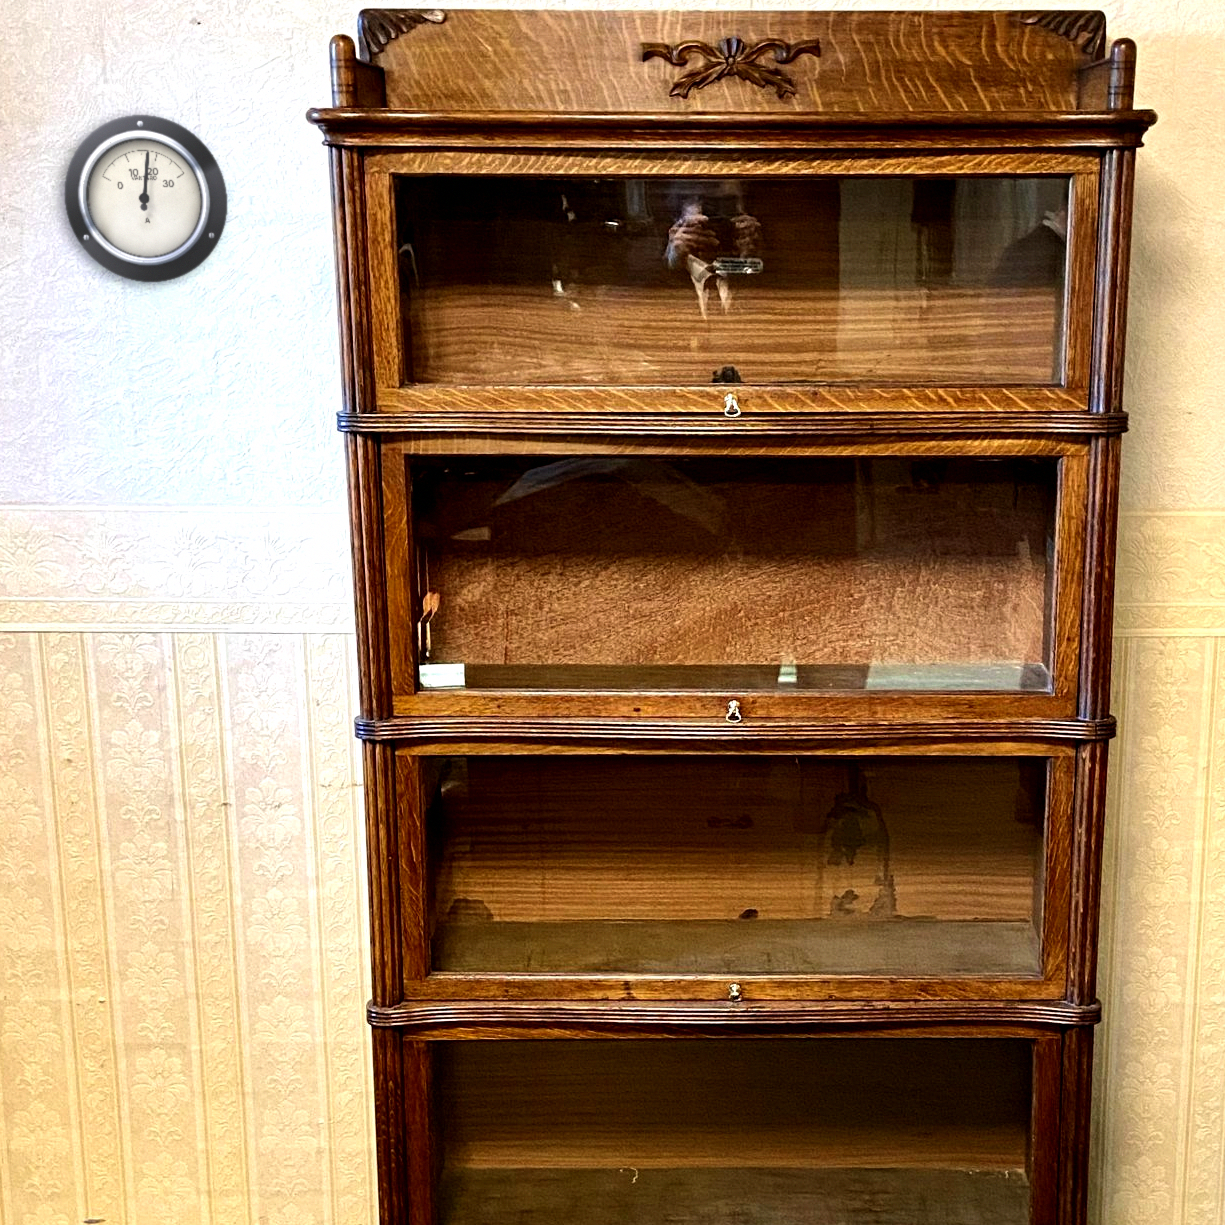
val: A 17.5
